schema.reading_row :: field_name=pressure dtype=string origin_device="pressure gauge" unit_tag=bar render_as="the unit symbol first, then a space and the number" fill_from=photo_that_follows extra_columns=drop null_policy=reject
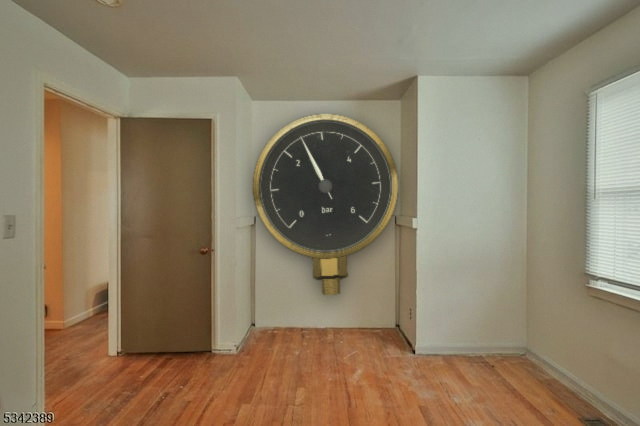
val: bar 2.5
